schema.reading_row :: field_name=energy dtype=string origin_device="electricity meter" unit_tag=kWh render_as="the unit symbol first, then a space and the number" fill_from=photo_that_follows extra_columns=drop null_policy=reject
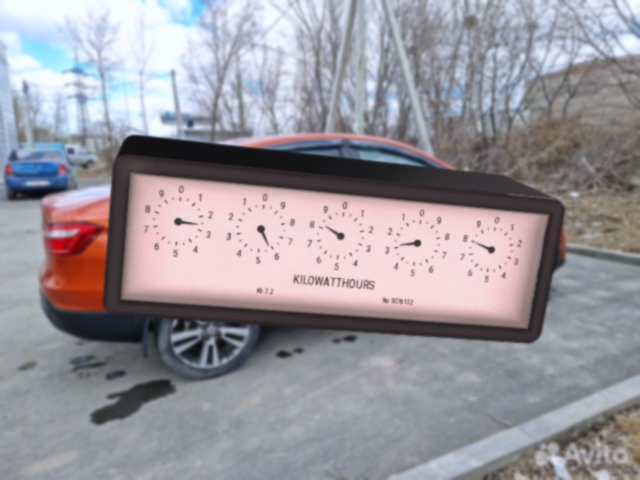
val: kWh 25828
